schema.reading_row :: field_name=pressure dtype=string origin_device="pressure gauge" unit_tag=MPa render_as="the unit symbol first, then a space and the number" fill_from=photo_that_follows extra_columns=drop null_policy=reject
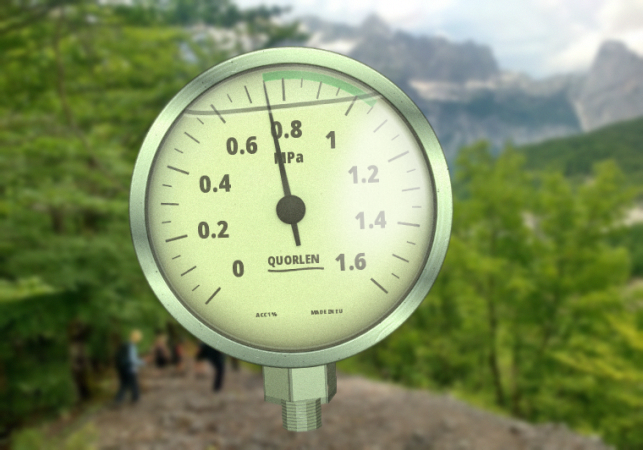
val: MPa 0.75
